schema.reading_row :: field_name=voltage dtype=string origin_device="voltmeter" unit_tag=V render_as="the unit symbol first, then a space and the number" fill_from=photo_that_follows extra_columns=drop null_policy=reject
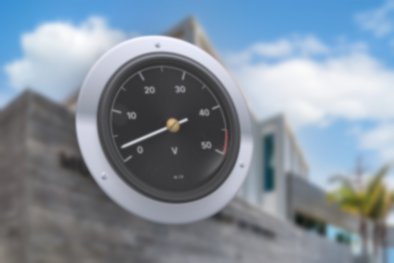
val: V 2.5
